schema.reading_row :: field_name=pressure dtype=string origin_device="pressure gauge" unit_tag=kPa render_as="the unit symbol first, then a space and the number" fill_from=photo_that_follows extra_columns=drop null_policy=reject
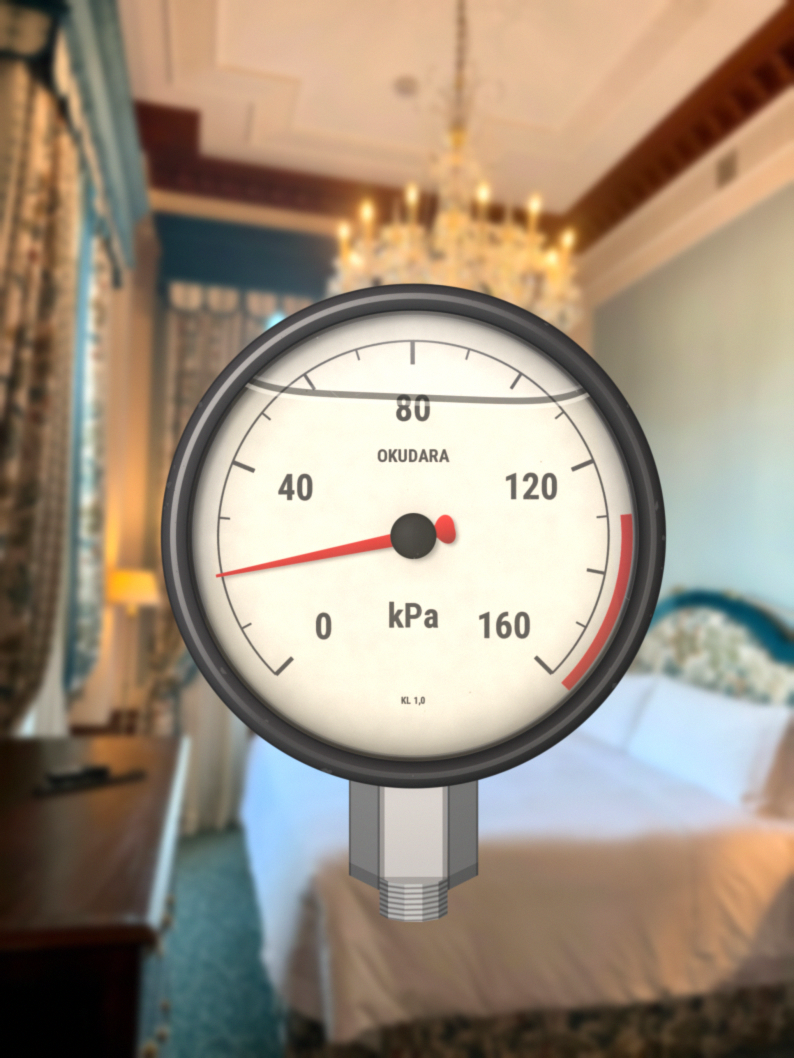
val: kPa 20
